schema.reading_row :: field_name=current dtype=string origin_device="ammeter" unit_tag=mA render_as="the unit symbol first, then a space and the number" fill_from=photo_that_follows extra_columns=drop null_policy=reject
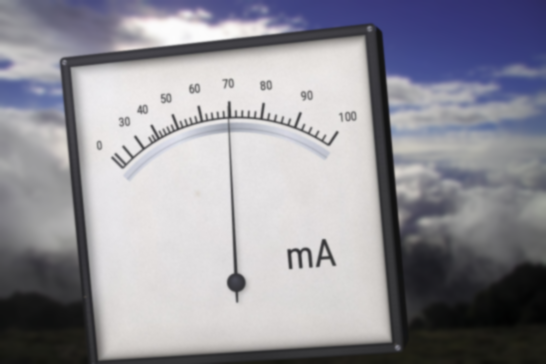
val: mA 70
